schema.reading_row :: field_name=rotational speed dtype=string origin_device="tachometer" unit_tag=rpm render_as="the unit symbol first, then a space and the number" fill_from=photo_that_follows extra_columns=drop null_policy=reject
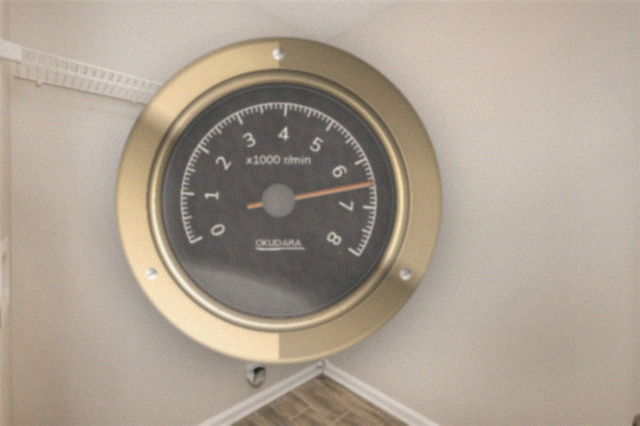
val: rpm 6500
